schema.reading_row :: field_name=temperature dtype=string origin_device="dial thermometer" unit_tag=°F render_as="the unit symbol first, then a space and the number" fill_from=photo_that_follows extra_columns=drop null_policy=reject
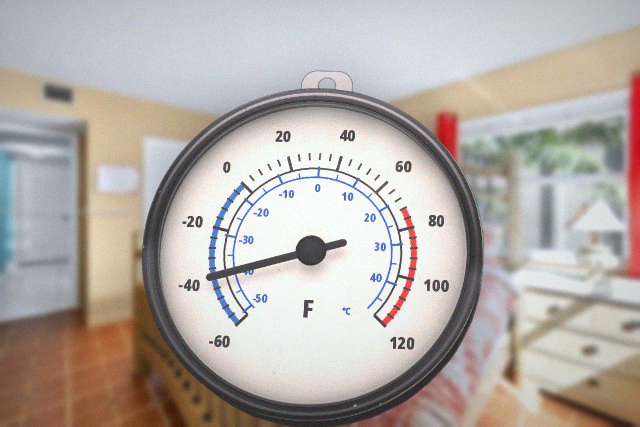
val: °F -40
